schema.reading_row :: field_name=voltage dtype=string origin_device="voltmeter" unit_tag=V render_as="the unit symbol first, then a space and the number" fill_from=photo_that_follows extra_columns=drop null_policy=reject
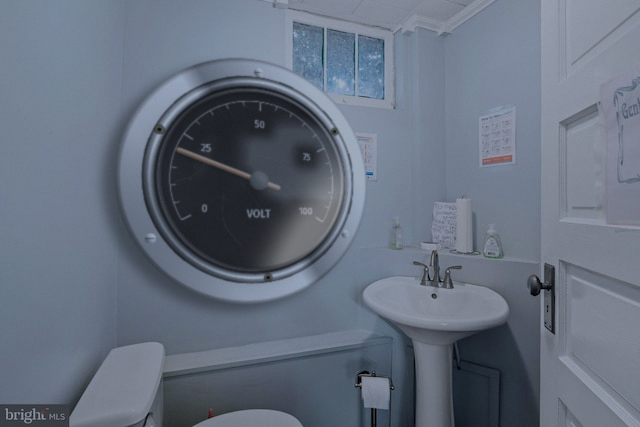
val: V 20
